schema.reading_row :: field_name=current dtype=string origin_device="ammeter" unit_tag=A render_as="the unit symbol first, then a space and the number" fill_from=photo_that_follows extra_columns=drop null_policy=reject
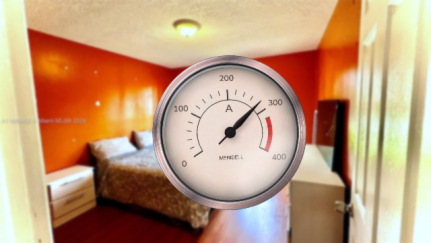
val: A 280
